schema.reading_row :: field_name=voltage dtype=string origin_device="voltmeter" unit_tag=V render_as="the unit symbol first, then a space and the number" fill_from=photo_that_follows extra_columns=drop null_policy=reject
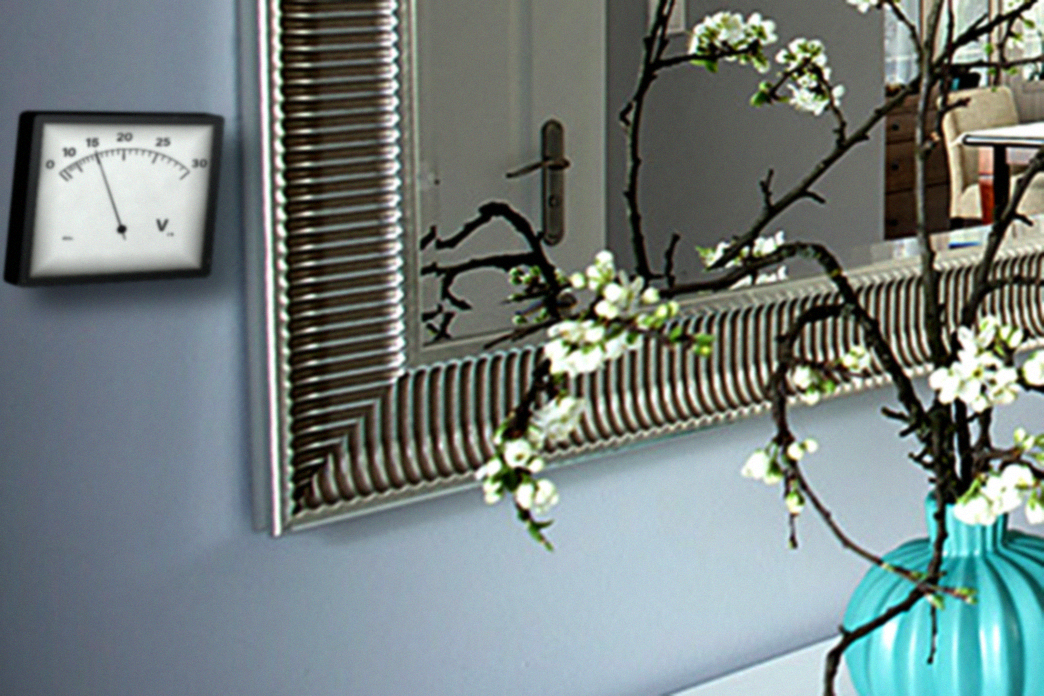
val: V 15
